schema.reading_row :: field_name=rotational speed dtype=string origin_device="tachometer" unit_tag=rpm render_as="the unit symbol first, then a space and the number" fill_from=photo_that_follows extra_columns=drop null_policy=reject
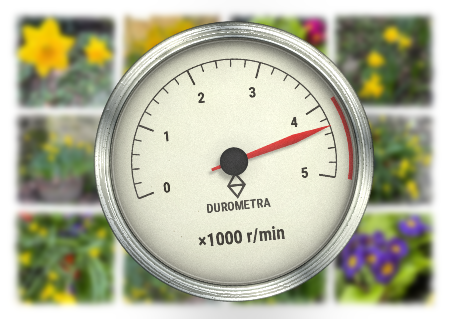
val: rpm 4300
